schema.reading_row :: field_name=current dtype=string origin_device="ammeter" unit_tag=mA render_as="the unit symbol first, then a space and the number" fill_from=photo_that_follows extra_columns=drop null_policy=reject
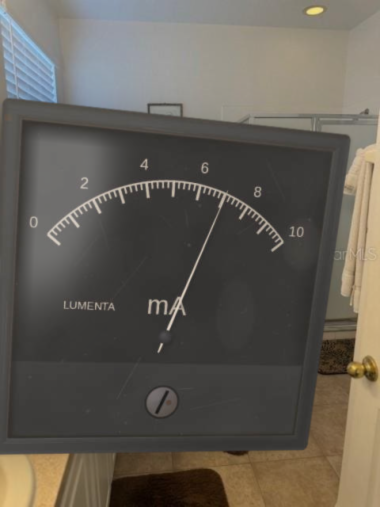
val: mA 7
